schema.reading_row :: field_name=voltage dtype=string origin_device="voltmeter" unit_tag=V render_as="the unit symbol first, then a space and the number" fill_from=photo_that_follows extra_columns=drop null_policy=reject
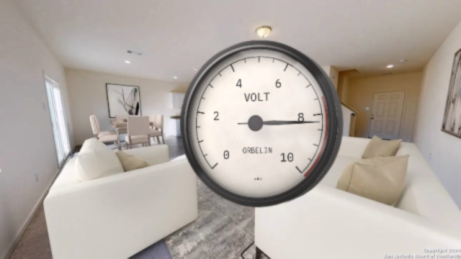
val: V 8.25
